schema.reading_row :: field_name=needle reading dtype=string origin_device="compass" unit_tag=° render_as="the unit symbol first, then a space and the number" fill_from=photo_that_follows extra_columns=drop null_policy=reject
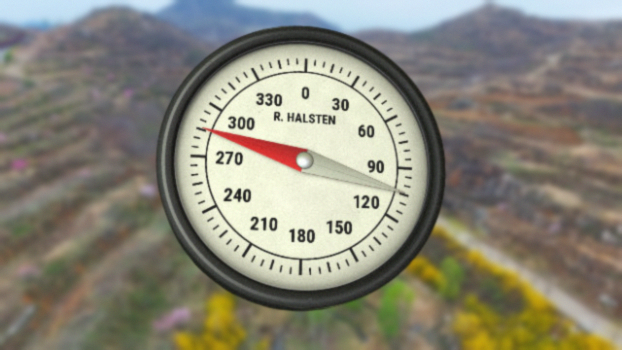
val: ° 285
